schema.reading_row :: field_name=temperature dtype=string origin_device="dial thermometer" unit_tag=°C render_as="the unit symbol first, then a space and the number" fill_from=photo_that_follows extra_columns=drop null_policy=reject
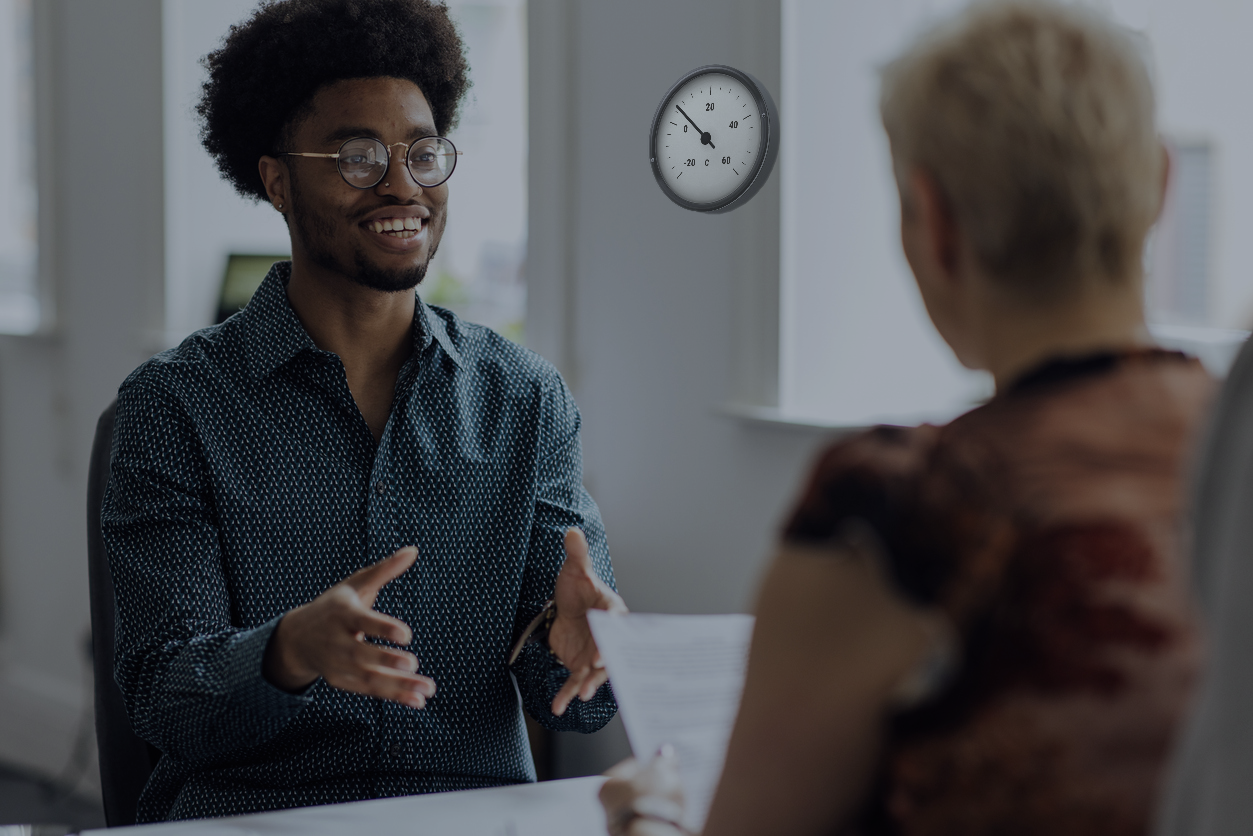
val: °C 6
